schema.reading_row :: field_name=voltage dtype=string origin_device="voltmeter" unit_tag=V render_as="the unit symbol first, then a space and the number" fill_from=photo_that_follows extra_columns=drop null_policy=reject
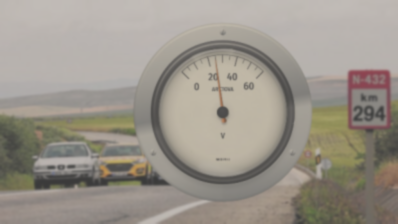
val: V 25
